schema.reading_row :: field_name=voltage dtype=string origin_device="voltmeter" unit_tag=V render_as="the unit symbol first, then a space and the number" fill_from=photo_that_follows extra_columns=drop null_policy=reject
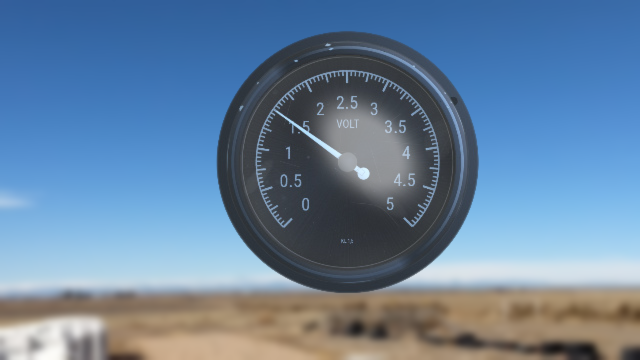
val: V 1.5
